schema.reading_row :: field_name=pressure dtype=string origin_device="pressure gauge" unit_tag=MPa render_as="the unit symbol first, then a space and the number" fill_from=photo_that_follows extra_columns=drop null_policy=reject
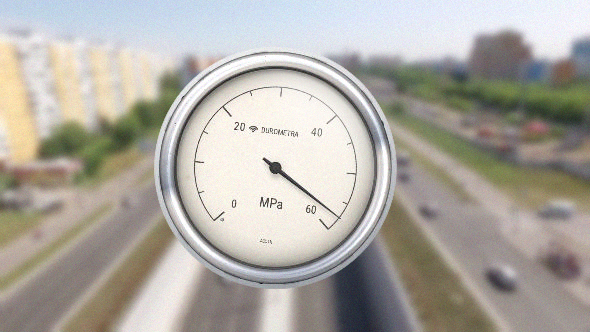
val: MPa 57.5
